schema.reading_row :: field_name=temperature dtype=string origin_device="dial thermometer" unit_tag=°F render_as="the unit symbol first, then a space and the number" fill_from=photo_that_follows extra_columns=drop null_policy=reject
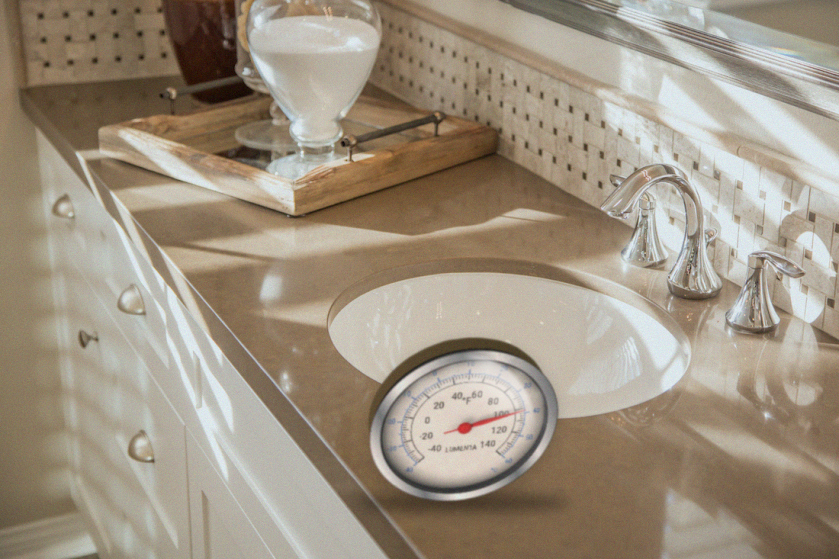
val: °F 100
